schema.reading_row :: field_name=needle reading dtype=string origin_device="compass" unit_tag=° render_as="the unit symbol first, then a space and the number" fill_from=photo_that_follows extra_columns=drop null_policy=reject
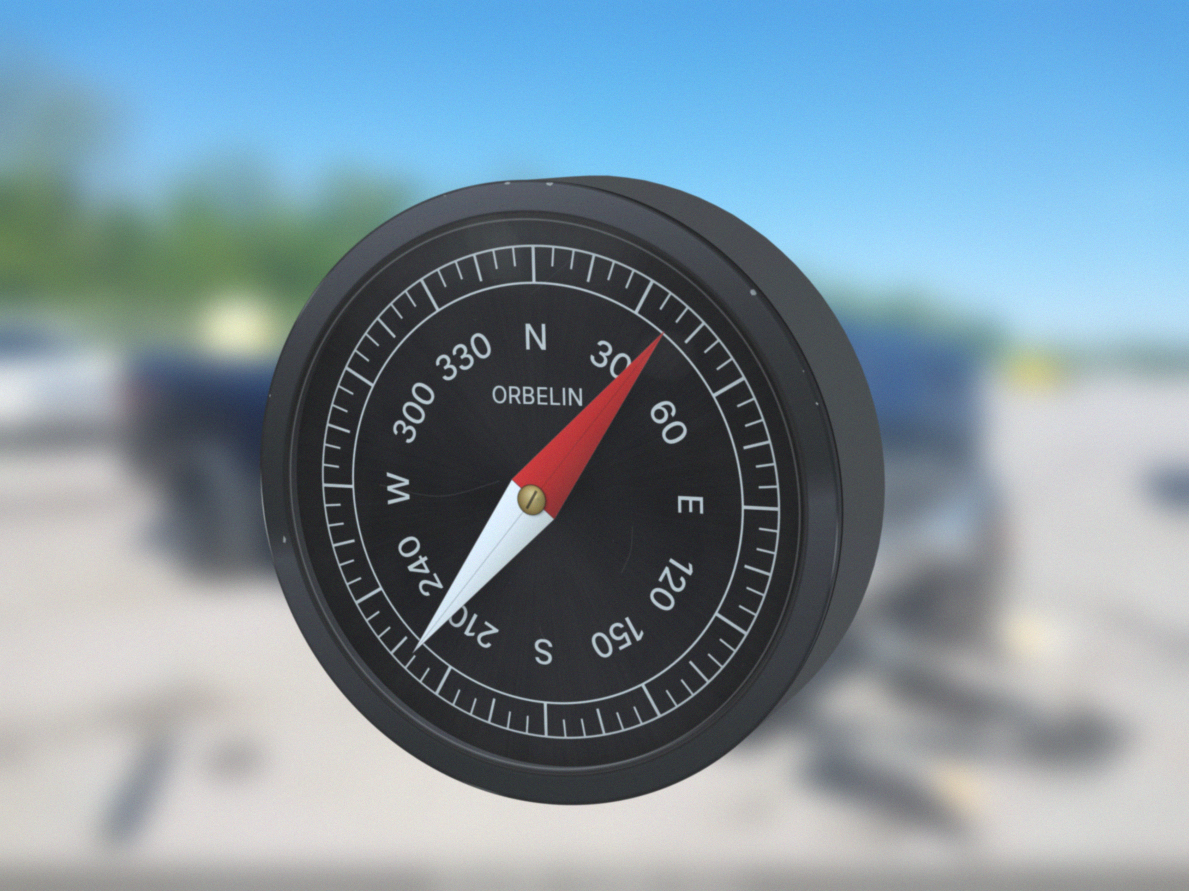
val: ° 40
